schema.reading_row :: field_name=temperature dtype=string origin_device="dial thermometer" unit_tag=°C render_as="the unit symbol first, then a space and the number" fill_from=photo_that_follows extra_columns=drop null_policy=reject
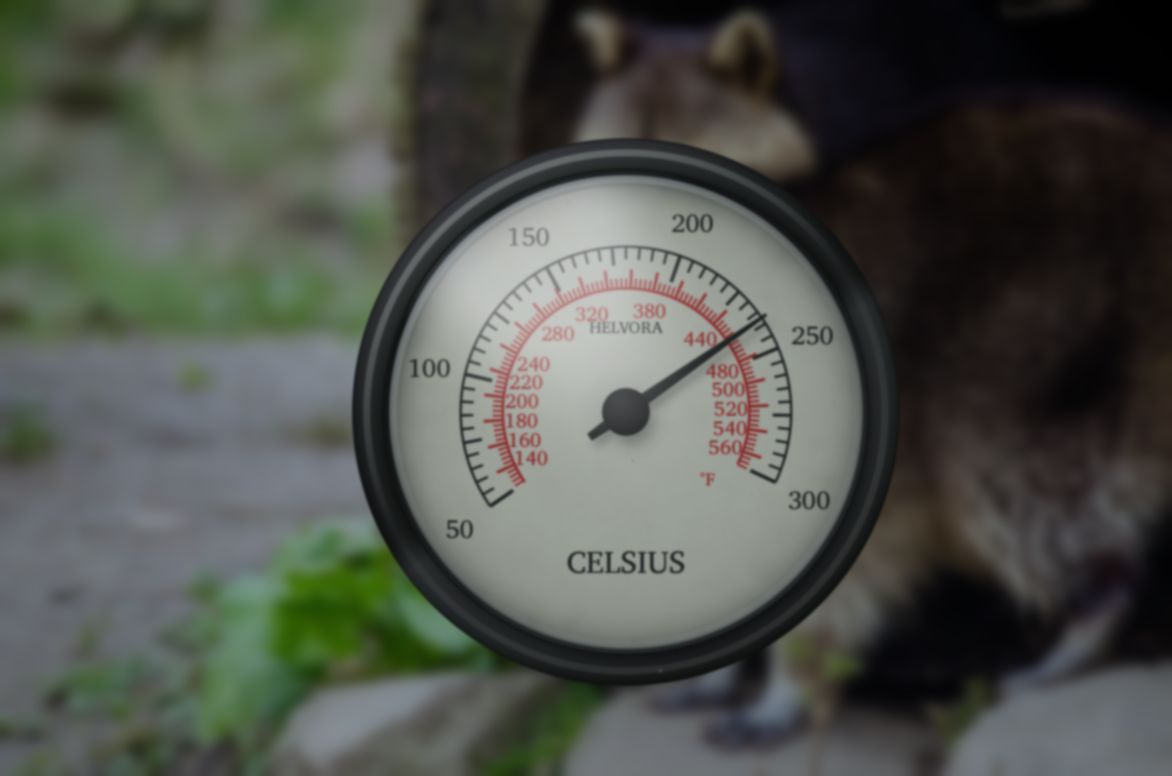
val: °C 237.5
